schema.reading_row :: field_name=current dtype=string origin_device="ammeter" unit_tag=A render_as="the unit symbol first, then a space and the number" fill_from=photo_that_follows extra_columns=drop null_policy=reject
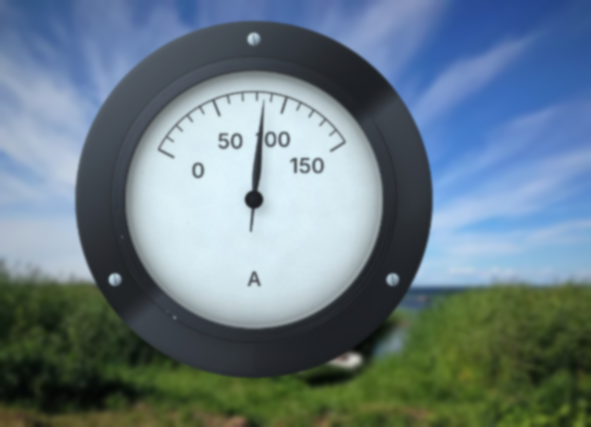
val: A 85
